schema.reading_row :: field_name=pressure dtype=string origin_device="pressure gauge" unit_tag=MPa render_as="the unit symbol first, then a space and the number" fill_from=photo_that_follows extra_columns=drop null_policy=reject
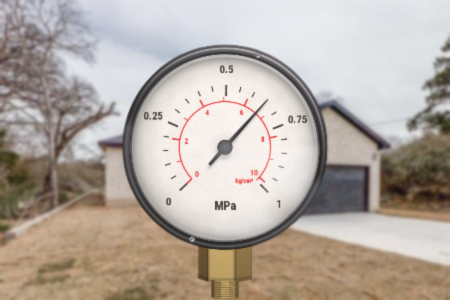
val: MPa 0.65
